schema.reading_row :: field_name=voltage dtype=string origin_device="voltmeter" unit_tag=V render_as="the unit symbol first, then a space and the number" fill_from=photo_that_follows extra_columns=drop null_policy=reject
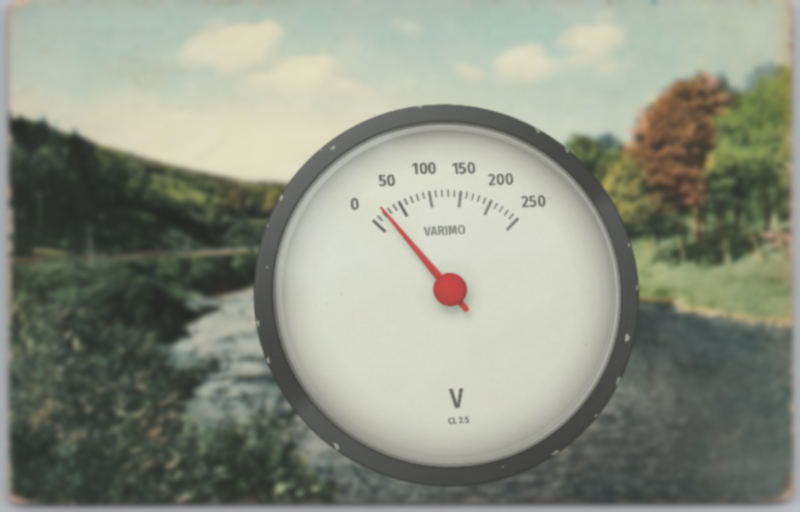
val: V 20
